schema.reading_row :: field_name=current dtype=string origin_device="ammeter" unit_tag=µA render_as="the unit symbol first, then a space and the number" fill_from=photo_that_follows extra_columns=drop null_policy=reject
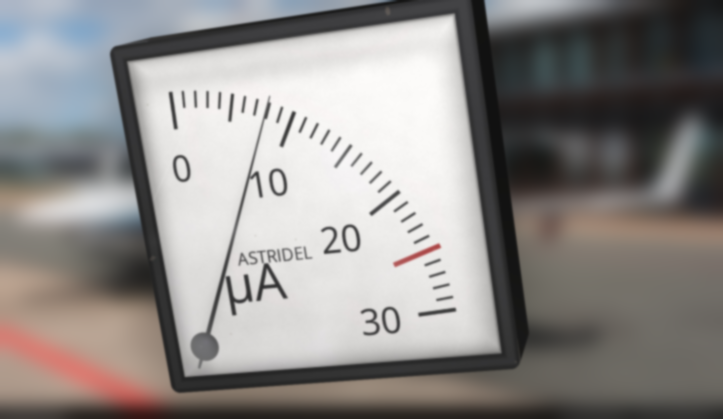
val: µA 8
